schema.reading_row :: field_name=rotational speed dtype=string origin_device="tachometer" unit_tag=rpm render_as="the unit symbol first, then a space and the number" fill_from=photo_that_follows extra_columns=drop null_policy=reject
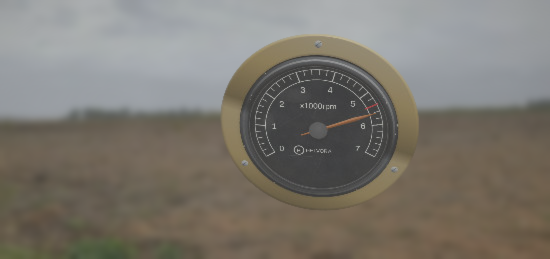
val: rpm 5600
